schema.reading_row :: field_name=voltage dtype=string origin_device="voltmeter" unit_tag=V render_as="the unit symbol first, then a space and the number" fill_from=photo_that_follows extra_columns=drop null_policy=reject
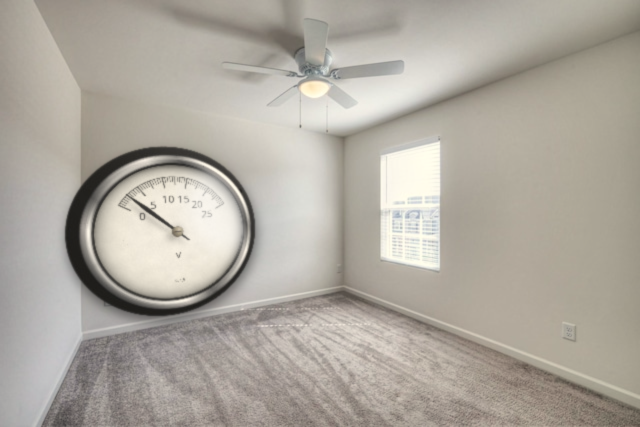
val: V 2.5
